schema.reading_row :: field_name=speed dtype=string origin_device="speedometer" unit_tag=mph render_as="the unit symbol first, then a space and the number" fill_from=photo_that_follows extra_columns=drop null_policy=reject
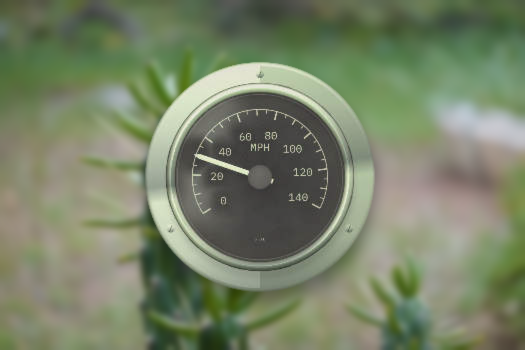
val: mph 30
